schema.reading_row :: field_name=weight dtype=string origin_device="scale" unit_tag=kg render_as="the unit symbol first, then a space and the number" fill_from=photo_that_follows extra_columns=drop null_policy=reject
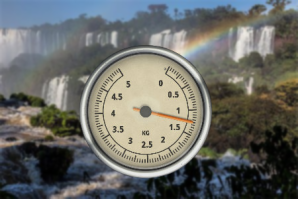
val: kg 1.25
